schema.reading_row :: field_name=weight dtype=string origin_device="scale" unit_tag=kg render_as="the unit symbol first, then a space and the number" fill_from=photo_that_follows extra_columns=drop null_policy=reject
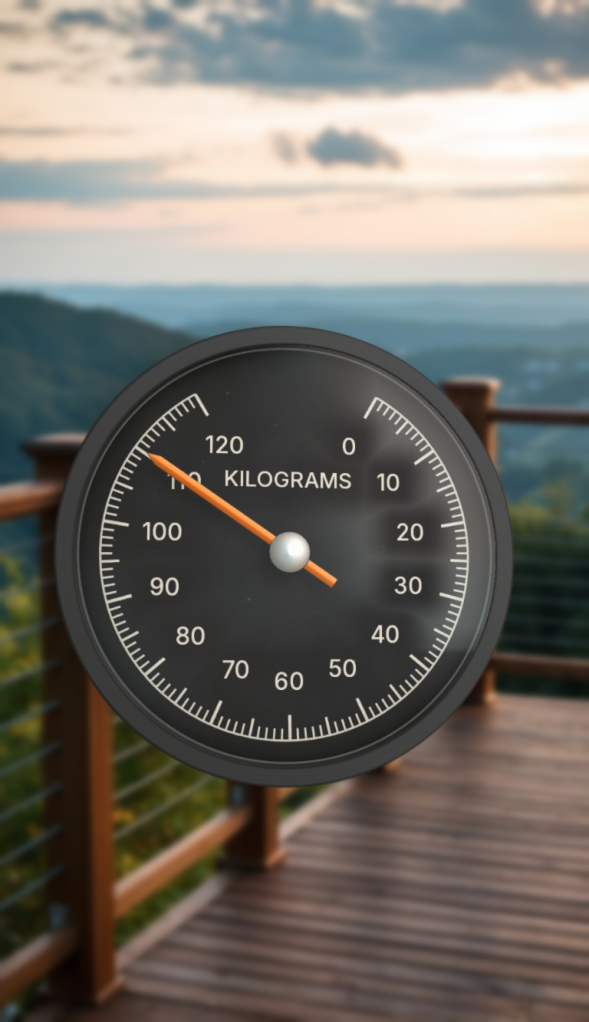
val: kg 110
